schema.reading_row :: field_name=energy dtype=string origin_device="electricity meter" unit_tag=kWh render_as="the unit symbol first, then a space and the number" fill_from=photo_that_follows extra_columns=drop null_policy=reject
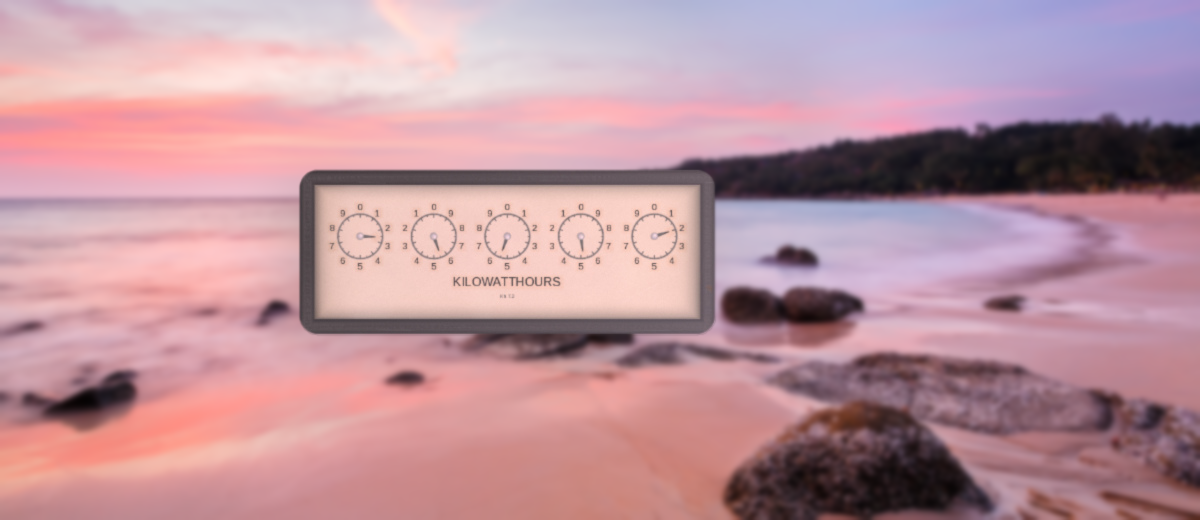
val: kWh 25552
